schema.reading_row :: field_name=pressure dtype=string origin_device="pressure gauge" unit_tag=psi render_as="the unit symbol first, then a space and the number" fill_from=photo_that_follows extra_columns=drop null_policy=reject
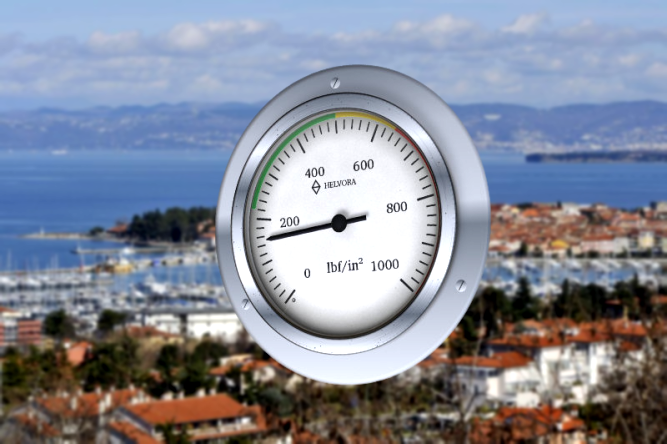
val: psi 150
